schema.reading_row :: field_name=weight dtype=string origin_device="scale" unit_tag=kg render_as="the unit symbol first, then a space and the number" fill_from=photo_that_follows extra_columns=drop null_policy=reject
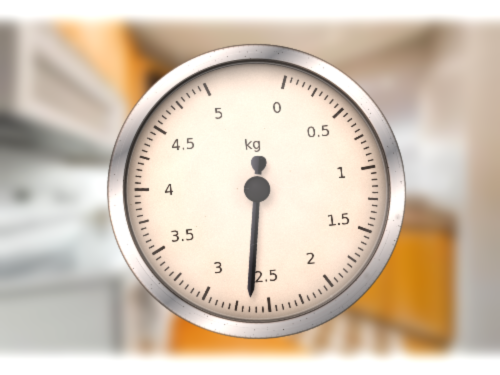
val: kg 2.65
